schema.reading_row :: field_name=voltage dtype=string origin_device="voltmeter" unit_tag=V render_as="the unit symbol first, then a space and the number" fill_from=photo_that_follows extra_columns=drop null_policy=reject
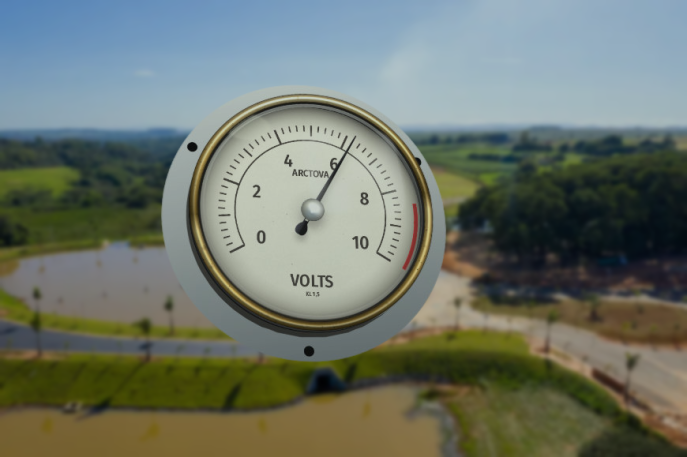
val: V 6.2
